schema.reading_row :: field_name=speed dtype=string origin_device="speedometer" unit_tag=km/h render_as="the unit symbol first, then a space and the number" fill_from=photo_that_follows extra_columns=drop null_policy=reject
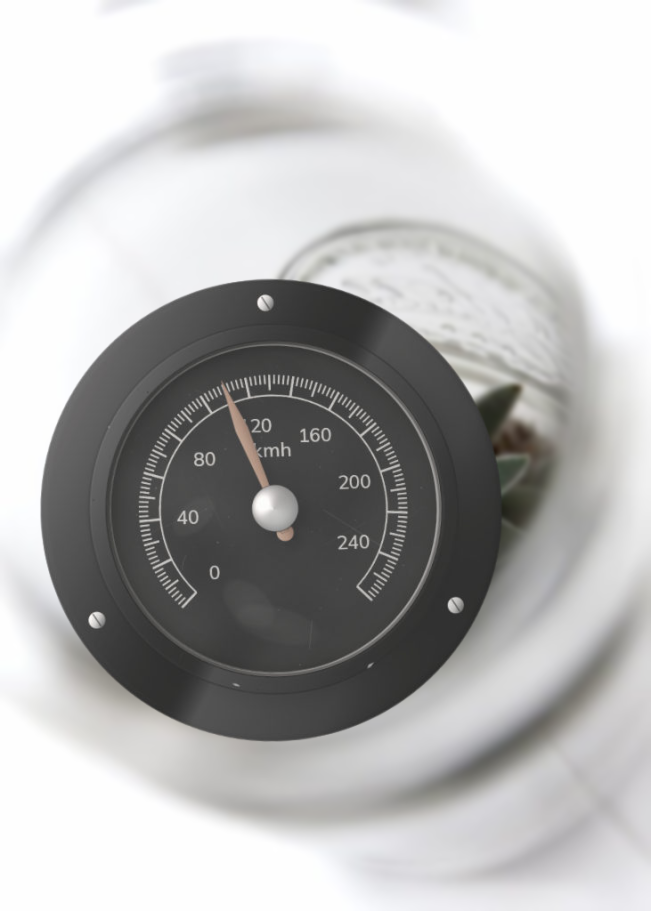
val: km/h 110
